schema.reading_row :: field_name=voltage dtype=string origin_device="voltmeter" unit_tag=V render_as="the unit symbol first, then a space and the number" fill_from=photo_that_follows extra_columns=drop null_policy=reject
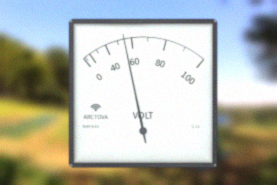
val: V 55
